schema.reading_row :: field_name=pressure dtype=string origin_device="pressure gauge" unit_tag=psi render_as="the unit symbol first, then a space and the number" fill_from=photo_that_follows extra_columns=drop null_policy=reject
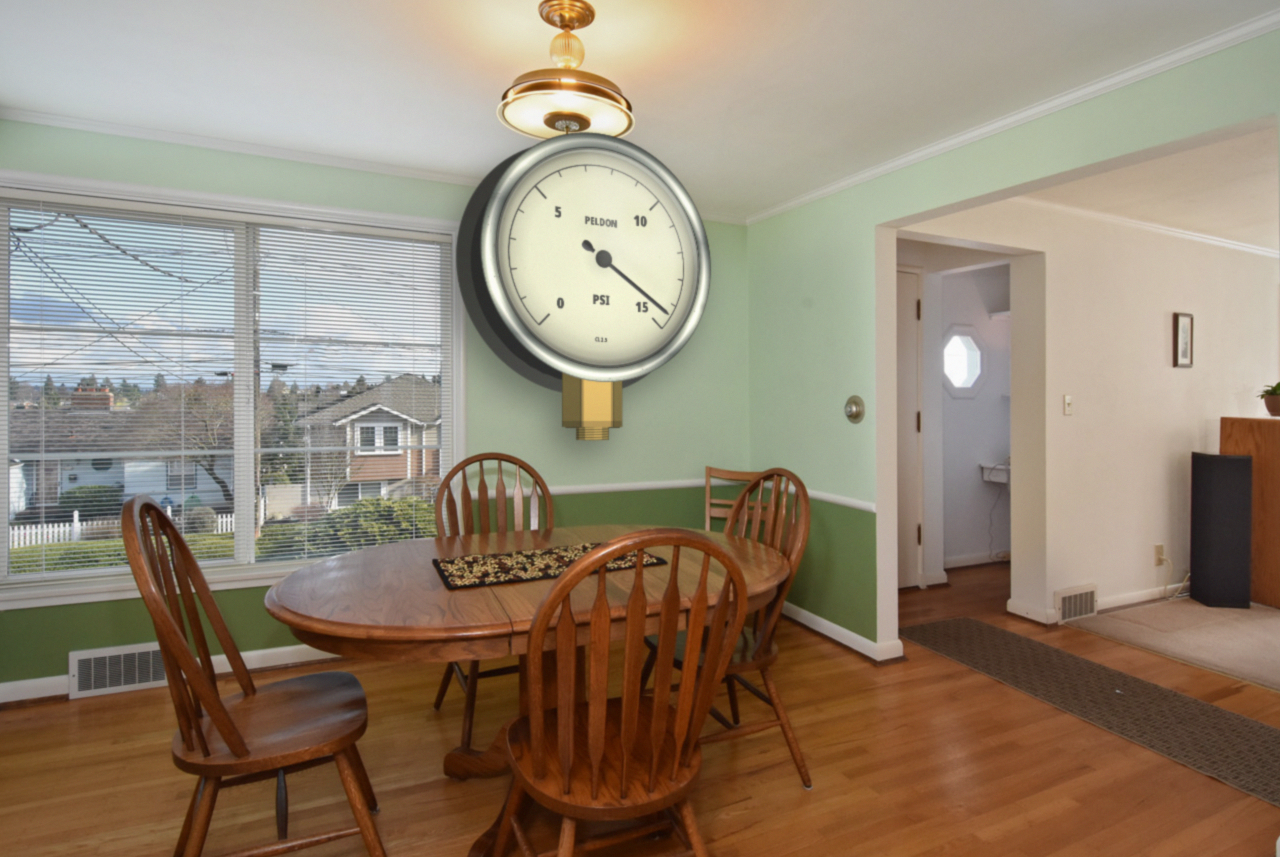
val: psi 14.5
